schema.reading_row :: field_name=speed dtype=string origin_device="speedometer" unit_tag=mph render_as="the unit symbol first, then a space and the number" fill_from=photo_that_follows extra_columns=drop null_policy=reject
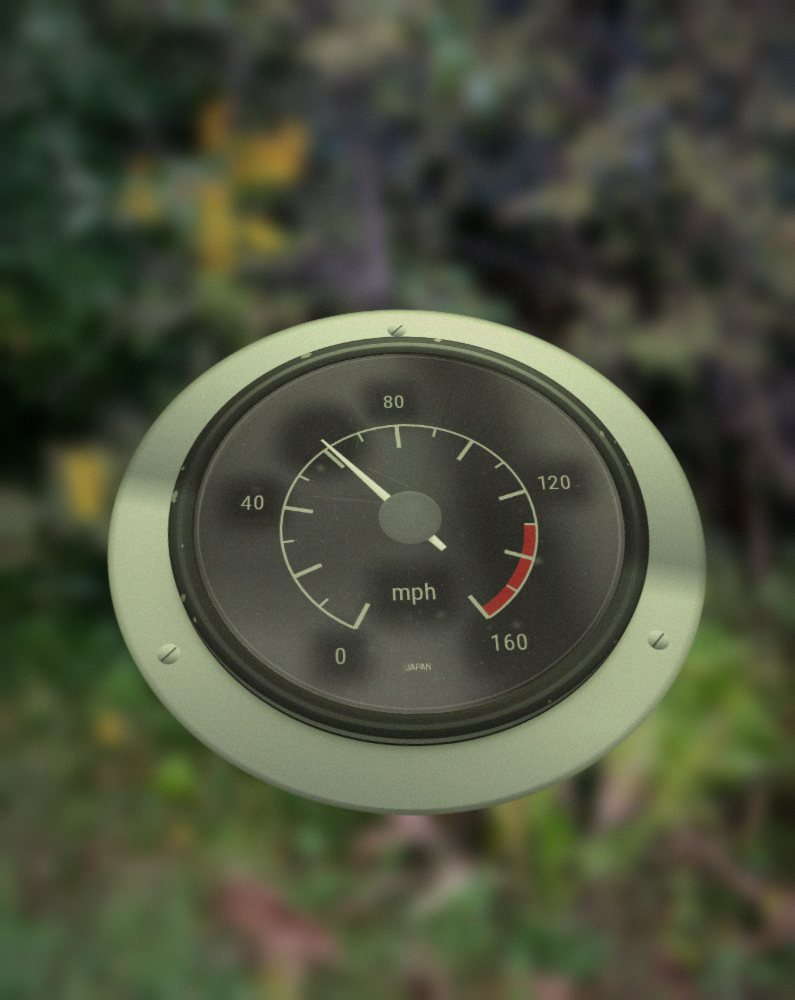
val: mph 60
